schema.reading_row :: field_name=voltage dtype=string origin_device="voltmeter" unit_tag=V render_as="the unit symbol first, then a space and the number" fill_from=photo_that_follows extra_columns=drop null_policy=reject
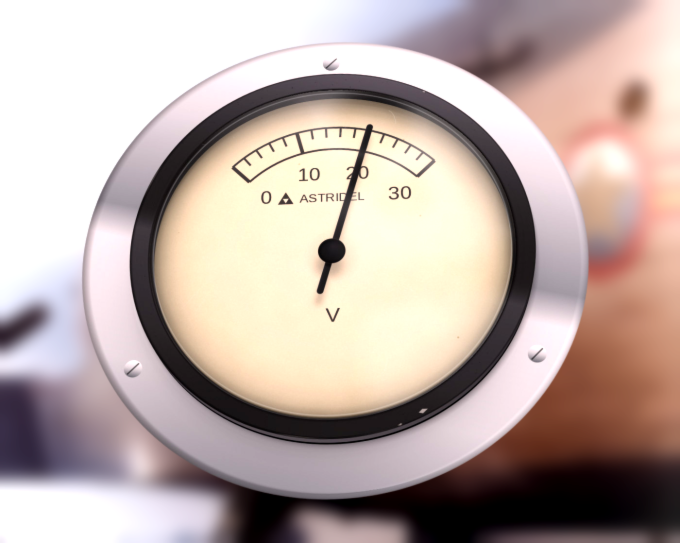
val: V 20
